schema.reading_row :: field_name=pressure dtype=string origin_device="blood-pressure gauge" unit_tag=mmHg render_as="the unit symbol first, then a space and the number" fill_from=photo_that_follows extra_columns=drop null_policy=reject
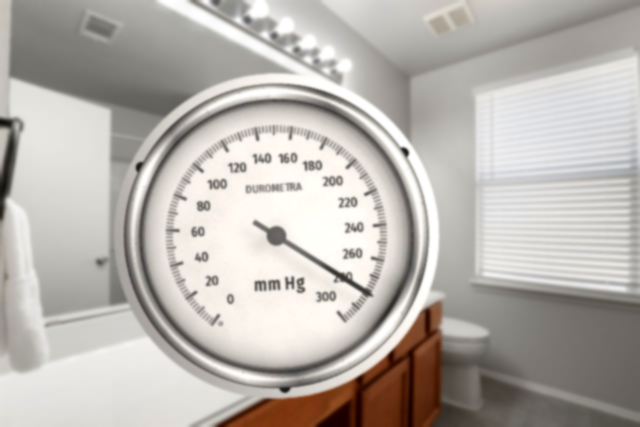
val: mmHg 280
